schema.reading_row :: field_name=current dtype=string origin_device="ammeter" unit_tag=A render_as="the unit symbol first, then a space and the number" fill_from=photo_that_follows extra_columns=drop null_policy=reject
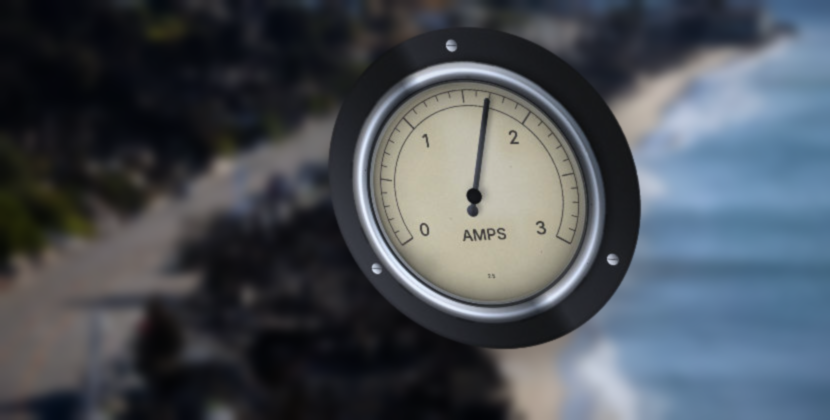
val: A 1.7
